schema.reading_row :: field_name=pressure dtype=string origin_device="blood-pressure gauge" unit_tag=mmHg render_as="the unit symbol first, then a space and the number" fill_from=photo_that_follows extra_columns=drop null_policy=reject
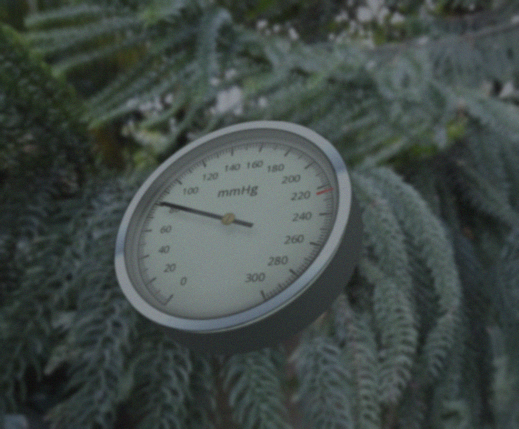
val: mmHg 80
